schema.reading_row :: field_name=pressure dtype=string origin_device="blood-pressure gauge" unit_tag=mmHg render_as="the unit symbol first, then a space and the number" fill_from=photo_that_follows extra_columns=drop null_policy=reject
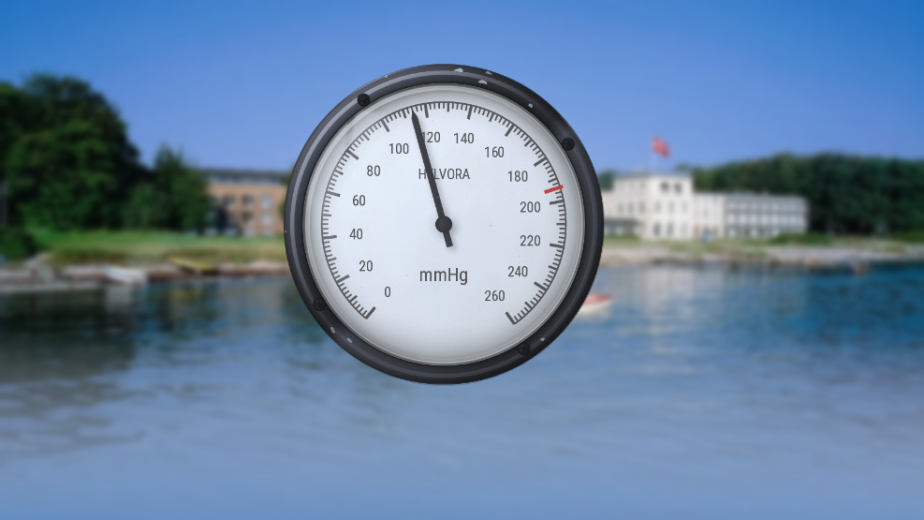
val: mmHg 114
